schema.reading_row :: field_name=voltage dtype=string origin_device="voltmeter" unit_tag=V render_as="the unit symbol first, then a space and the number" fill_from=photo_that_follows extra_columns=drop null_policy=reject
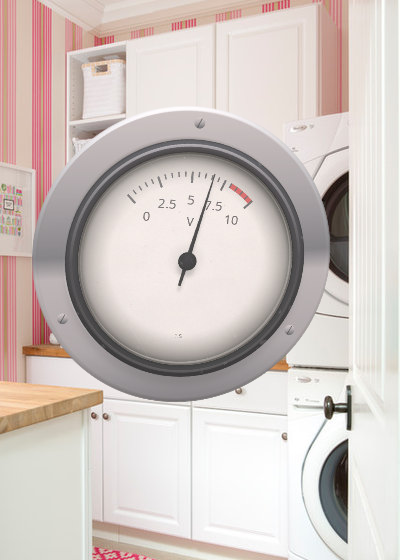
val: V 6.5
